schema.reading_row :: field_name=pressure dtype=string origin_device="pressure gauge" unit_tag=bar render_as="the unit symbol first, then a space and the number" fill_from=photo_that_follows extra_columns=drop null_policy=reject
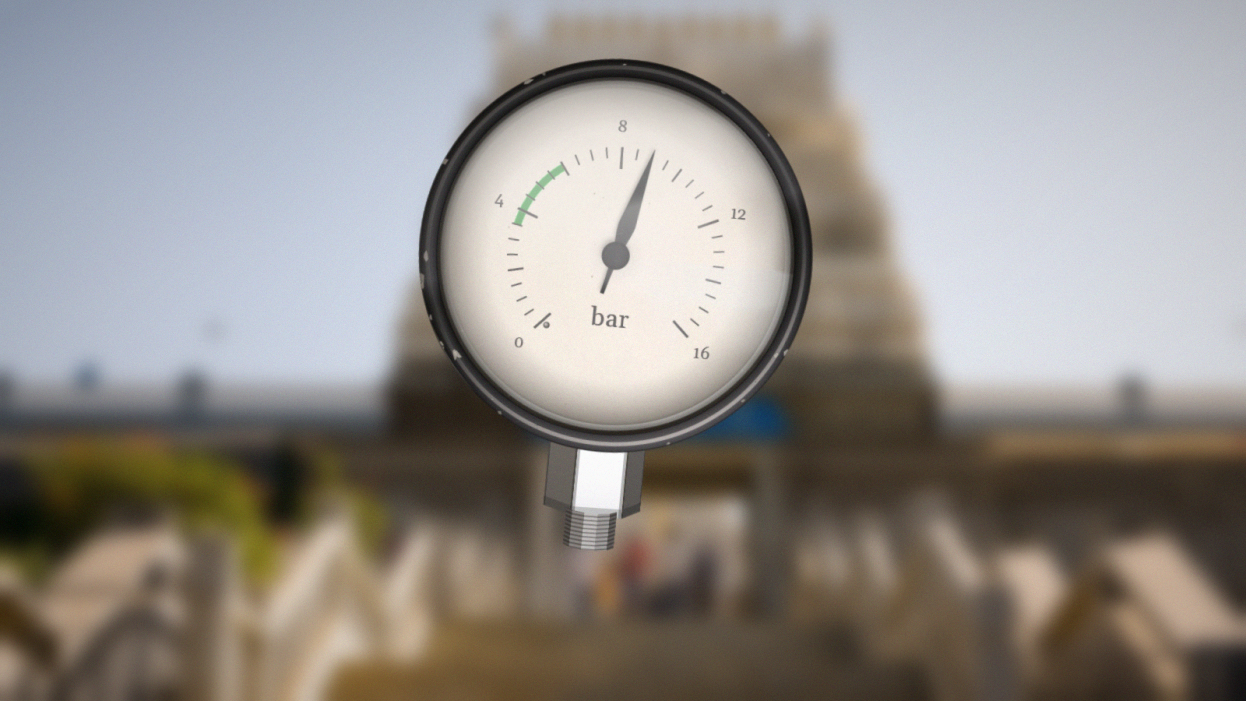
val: bar 9
